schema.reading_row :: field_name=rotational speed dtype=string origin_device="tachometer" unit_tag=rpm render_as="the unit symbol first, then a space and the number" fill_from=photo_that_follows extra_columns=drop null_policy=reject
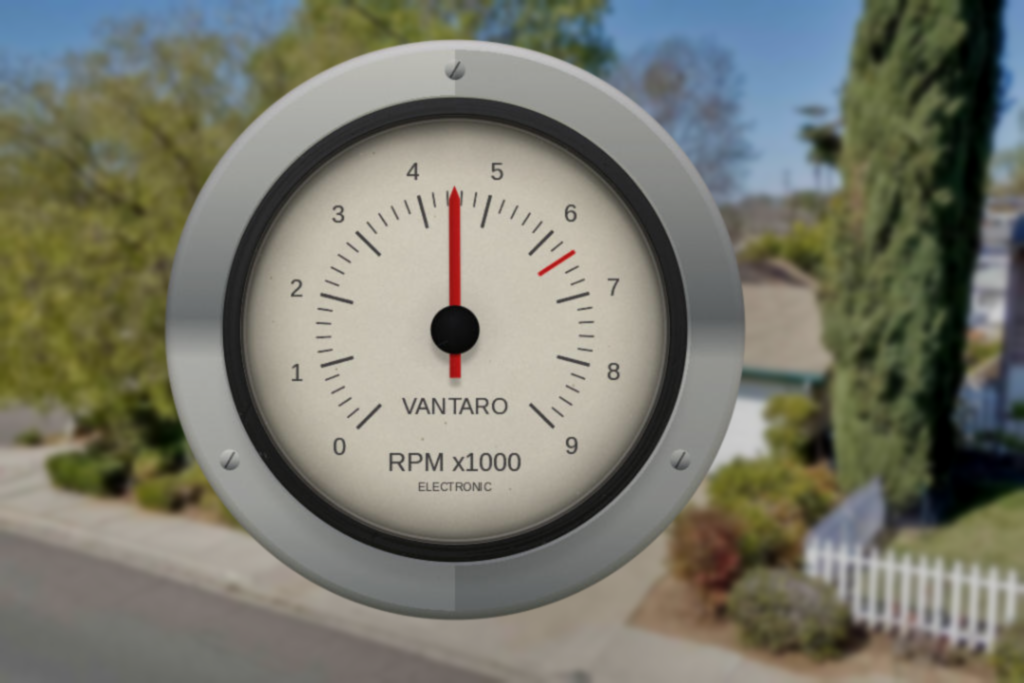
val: rpm 4500
